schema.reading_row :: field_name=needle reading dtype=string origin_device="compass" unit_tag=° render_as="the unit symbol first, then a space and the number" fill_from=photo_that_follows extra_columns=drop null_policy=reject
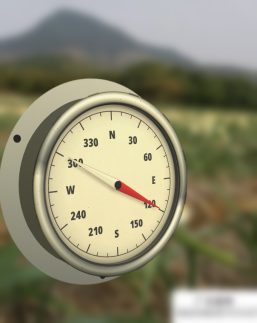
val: ° 120
